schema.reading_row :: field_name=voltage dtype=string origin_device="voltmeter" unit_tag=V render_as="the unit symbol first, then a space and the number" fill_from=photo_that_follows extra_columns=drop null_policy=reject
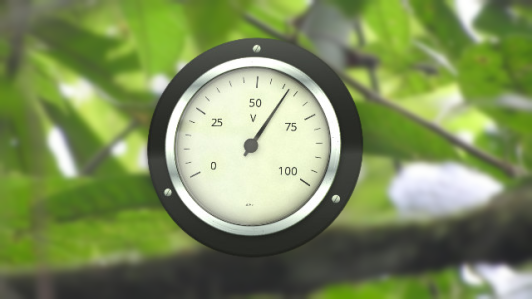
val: V 62.5
